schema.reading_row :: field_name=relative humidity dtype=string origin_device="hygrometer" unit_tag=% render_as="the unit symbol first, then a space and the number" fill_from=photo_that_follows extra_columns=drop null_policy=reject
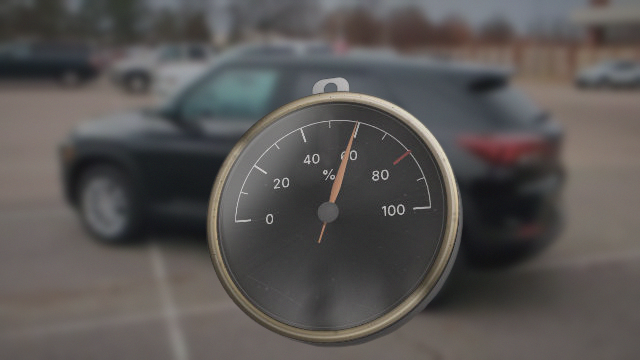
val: % 60
